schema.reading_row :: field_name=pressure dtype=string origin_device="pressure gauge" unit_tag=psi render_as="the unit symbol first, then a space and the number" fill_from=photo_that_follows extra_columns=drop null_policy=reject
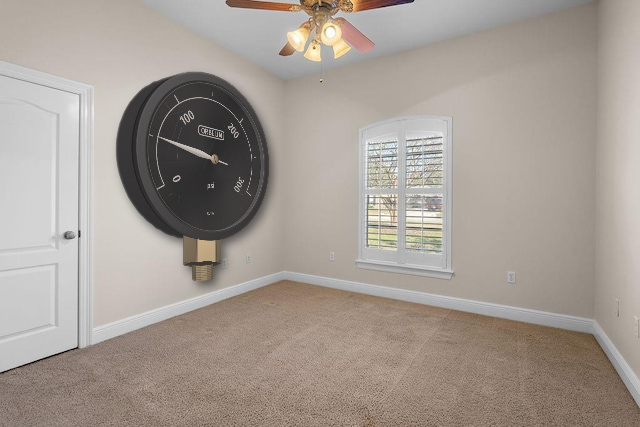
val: psi 50
